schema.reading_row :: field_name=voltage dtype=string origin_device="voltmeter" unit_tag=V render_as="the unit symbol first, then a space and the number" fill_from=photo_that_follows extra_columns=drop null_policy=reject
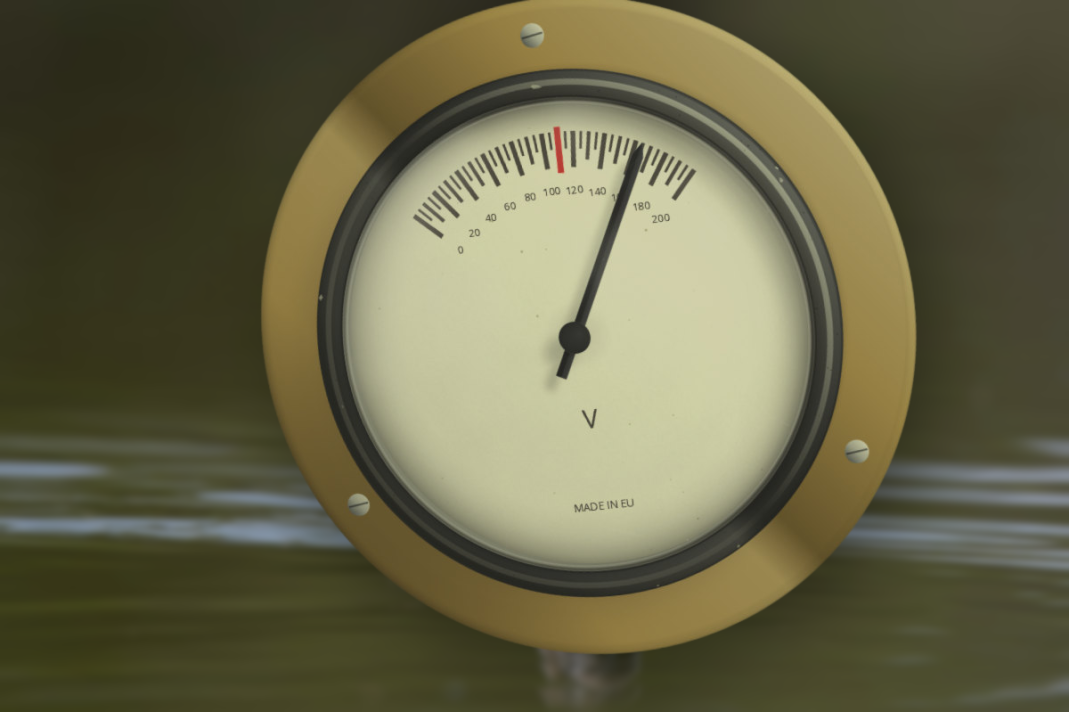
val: V 165
